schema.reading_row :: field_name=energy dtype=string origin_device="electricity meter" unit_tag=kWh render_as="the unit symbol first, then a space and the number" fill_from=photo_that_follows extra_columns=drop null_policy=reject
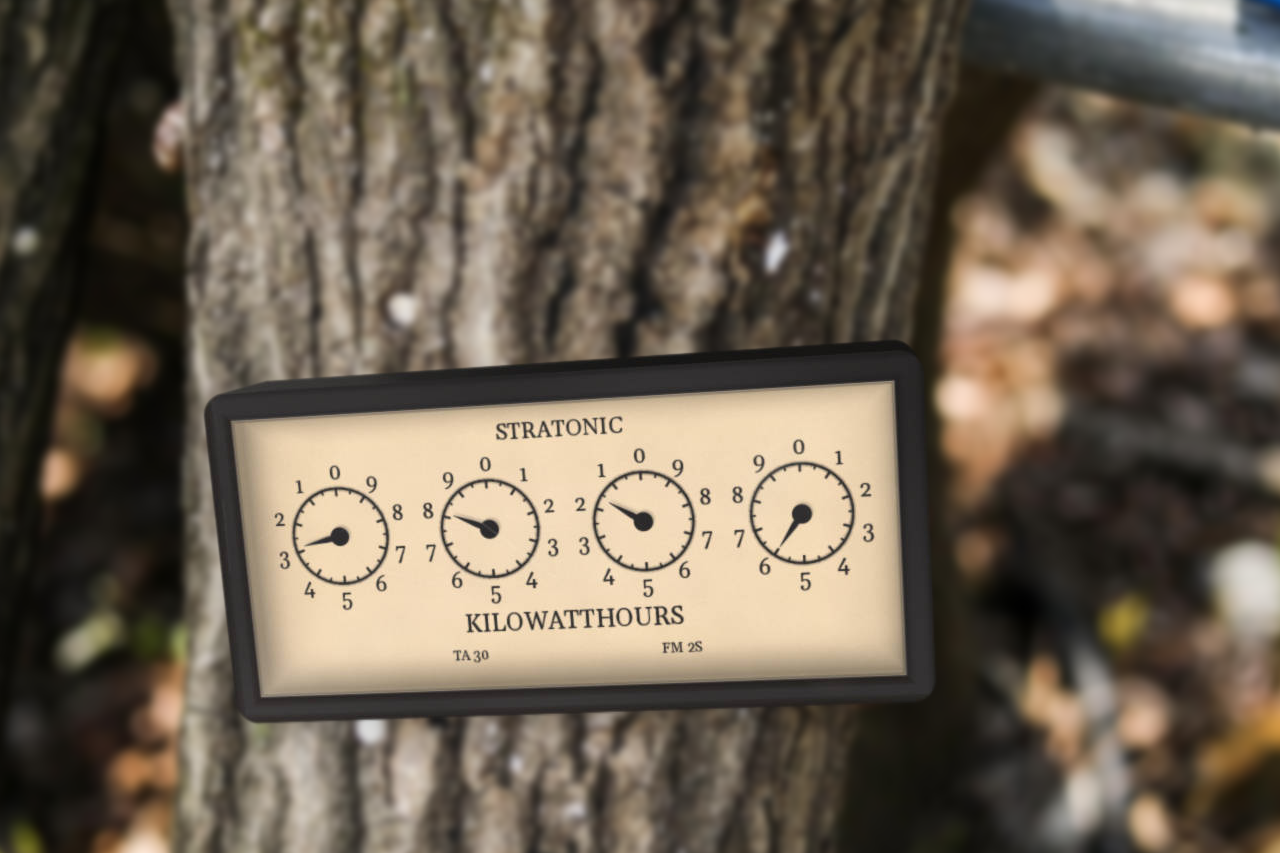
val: kWh 2816
